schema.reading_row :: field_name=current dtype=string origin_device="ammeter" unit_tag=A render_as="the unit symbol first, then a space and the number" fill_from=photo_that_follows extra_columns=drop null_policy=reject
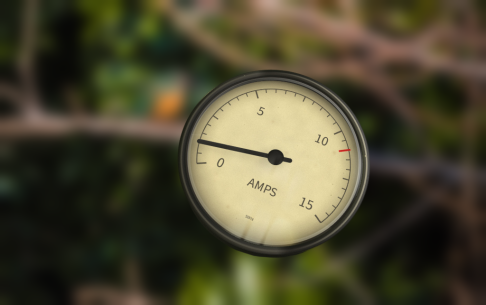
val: A 1
